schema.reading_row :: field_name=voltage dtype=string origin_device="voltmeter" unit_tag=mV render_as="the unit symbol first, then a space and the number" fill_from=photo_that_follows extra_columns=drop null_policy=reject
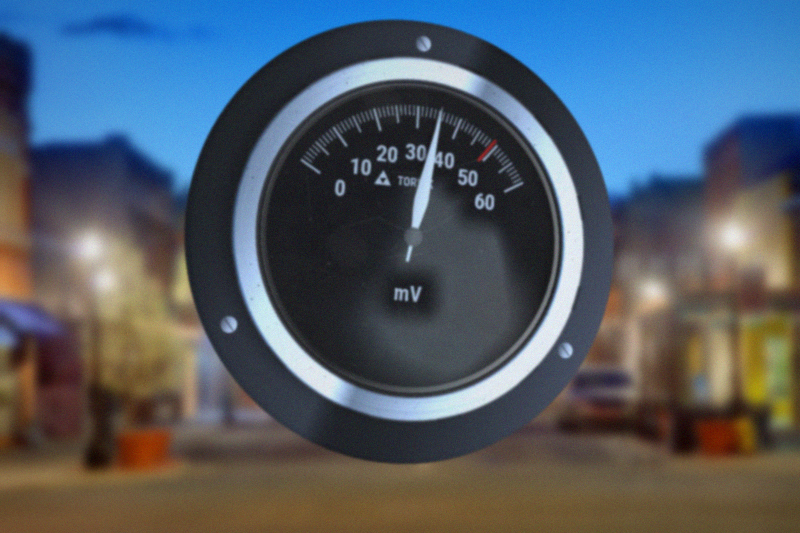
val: mV 35
